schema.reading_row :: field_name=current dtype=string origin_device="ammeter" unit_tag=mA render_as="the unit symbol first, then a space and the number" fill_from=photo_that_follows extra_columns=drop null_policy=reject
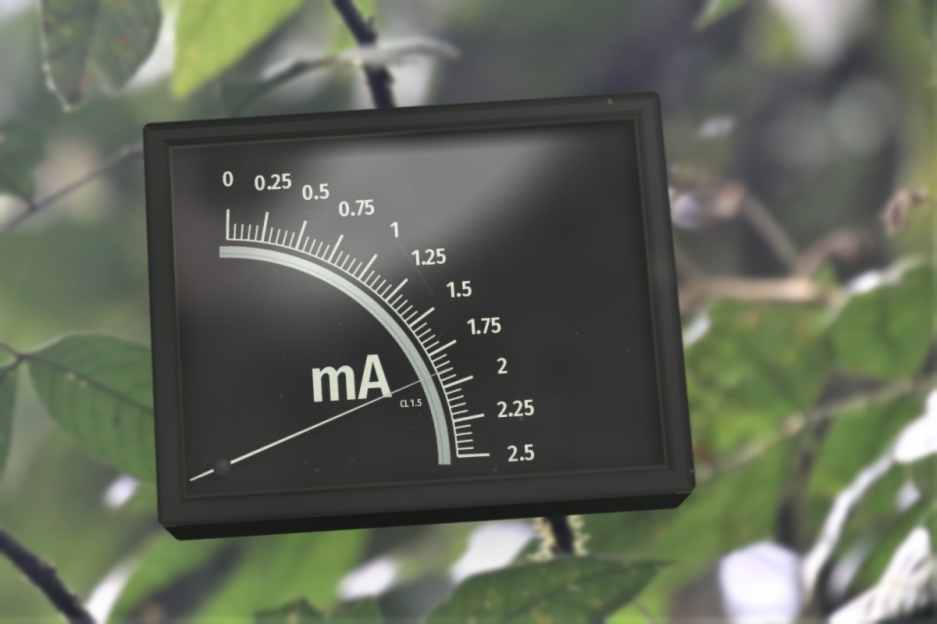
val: mA 1.9
